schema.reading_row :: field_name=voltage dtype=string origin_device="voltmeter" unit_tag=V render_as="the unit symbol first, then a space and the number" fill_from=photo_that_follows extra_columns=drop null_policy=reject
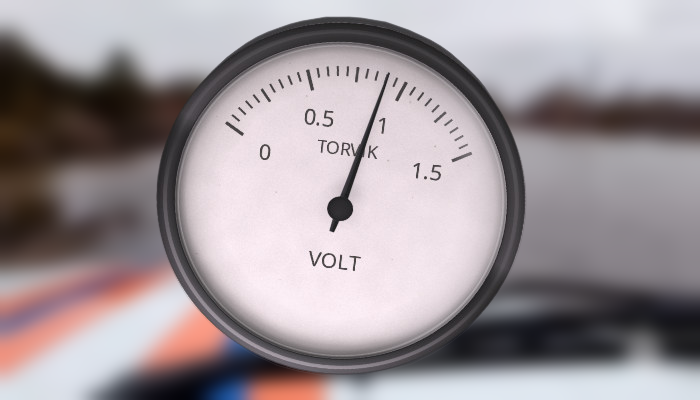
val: V 0.9
